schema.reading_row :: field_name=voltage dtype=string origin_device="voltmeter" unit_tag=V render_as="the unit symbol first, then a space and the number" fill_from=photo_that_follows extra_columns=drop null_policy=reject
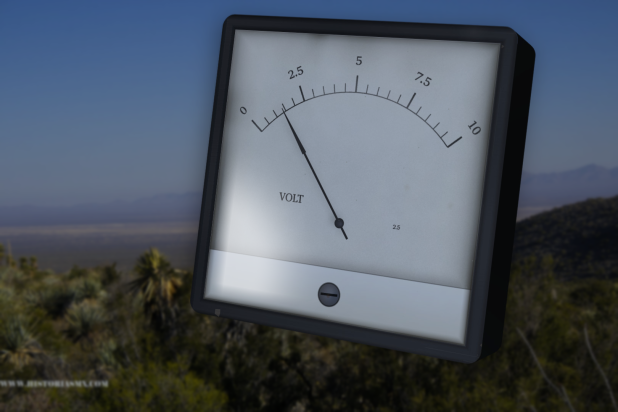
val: V 1.5
